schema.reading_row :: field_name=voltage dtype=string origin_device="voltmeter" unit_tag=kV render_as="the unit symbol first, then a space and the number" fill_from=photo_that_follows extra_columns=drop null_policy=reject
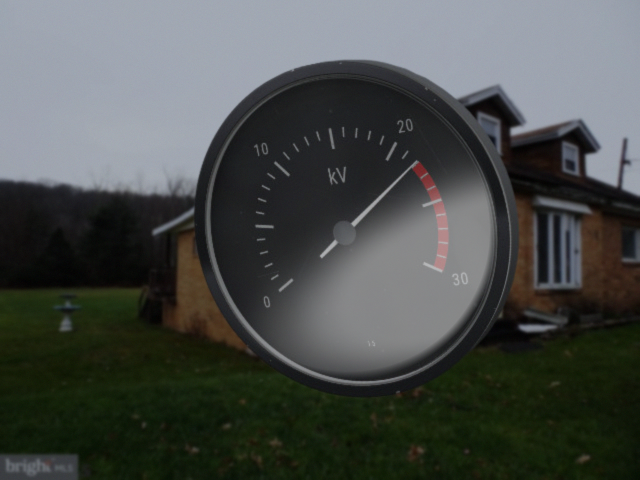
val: kV 22
